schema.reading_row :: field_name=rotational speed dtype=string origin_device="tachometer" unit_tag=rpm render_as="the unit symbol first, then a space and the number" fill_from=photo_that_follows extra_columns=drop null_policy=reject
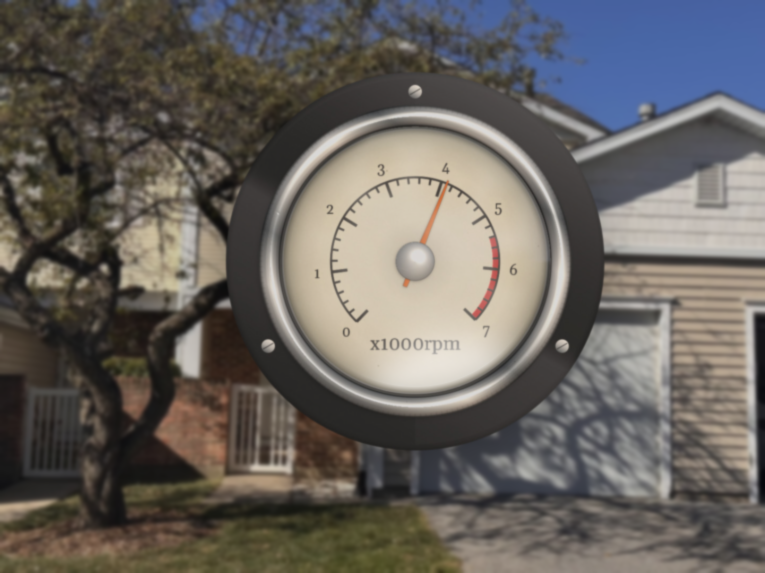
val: rpm 4100
